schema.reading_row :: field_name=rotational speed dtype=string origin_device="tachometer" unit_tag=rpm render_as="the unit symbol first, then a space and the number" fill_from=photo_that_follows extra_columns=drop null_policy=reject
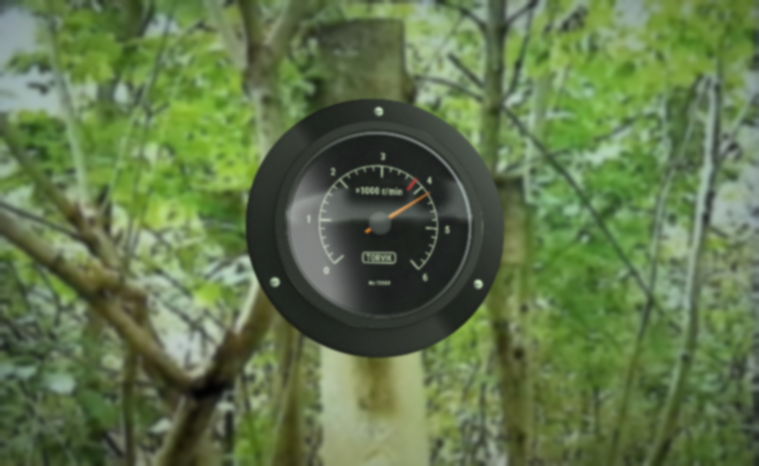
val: rpm 4200
